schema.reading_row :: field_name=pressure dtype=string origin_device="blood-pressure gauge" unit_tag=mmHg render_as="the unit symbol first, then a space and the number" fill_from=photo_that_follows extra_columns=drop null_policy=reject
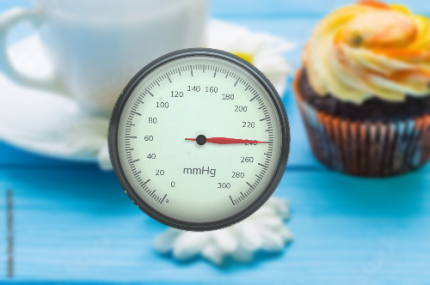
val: mmHg 240
